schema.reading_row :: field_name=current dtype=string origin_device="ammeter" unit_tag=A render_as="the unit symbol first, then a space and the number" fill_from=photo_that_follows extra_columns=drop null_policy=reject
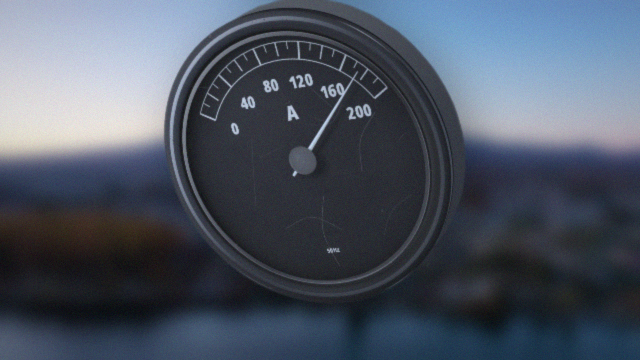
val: A 175
